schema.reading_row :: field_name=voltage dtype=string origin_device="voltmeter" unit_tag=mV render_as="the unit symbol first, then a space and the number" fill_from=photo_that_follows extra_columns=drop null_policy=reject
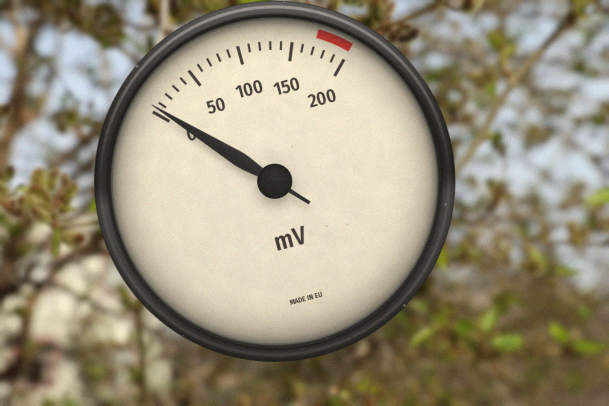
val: mV 5
